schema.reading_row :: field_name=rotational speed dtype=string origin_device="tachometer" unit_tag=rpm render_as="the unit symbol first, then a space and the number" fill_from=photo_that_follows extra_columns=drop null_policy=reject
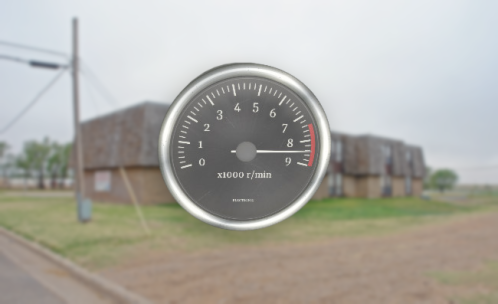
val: rpm 8400
